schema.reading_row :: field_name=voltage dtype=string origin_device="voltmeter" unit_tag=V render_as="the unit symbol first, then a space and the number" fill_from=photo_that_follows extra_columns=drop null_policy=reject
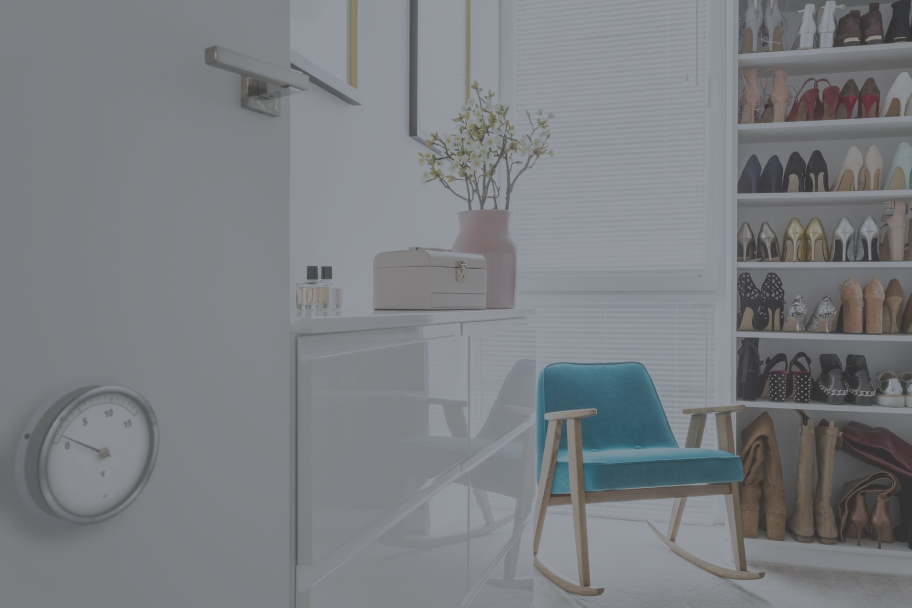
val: V 1
